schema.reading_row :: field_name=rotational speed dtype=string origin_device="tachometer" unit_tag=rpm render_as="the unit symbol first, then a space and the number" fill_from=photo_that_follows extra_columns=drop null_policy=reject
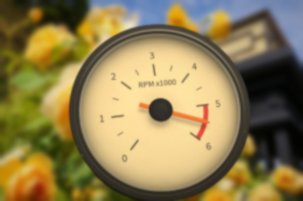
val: rpm 5500
